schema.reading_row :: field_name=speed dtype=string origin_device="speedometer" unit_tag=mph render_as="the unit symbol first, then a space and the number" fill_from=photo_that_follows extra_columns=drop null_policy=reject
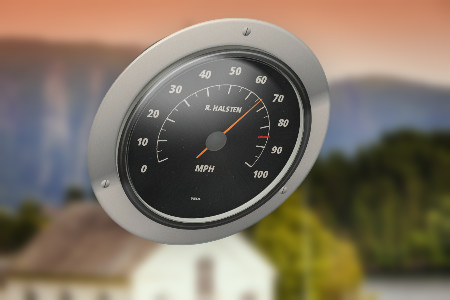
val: mph 65
